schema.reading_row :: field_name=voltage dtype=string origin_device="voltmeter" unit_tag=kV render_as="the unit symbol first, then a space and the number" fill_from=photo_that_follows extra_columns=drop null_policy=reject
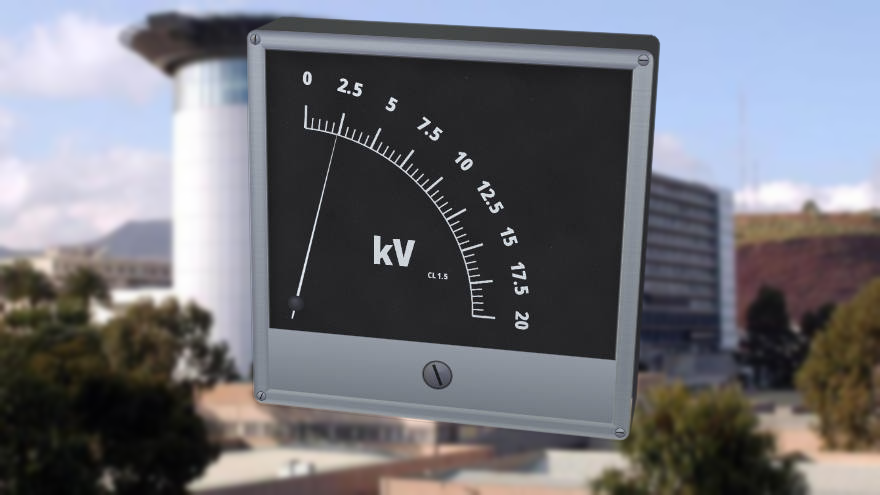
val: kV 2.5
